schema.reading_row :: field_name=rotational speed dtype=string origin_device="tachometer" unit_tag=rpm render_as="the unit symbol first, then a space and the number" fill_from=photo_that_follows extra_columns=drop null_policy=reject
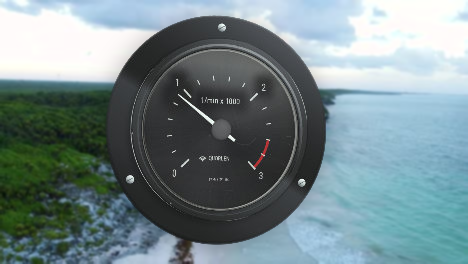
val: rpm 900
